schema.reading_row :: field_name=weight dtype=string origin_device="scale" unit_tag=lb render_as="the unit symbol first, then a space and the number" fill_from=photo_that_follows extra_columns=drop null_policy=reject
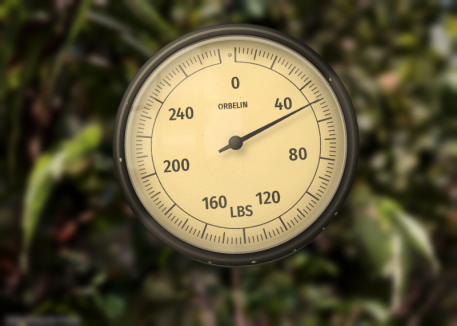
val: lb 50
